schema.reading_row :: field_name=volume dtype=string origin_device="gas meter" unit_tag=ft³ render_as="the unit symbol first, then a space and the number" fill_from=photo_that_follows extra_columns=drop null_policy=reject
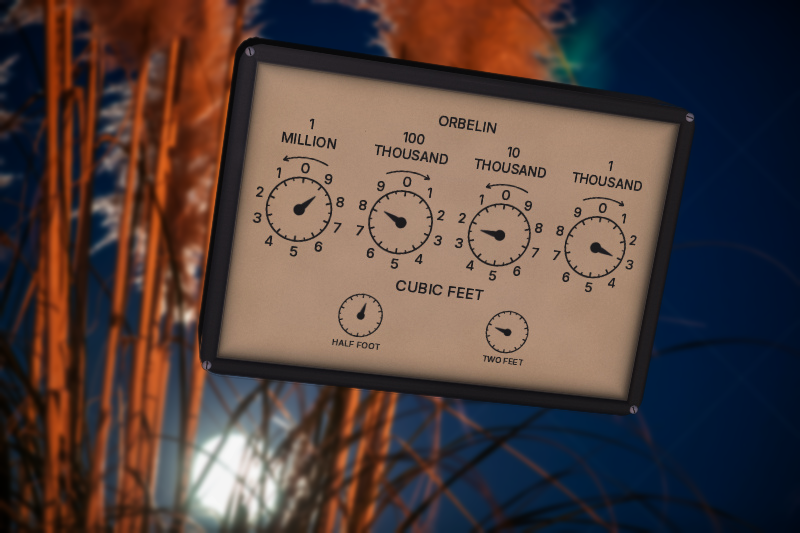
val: ft³ 882300
